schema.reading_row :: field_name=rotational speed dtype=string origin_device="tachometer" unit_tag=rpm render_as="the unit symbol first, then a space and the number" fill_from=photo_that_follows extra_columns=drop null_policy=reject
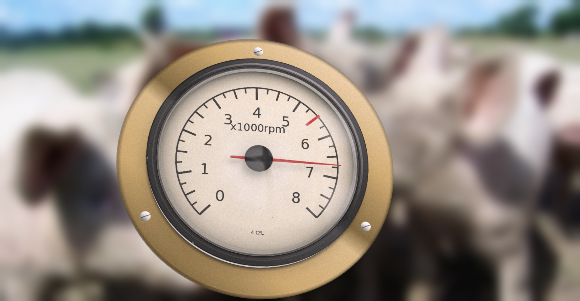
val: rpm 6750
